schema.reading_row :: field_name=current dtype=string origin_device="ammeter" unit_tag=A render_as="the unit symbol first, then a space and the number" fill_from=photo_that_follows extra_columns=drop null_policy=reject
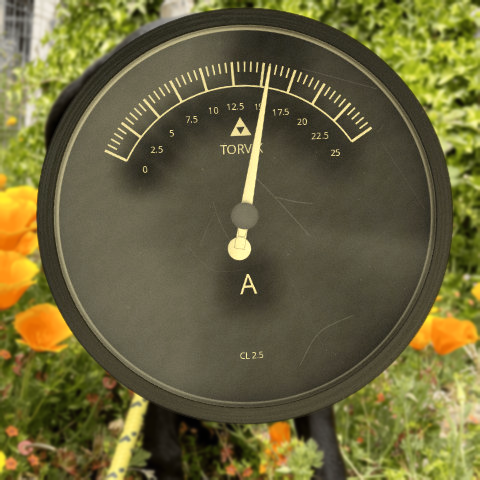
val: A 15.5
